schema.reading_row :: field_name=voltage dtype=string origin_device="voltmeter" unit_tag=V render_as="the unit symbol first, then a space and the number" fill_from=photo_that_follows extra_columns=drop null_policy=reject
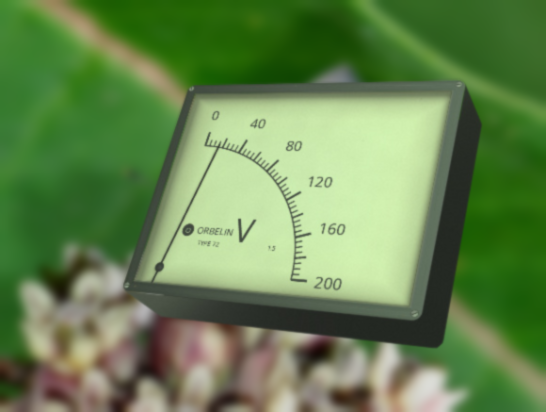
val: V 20
